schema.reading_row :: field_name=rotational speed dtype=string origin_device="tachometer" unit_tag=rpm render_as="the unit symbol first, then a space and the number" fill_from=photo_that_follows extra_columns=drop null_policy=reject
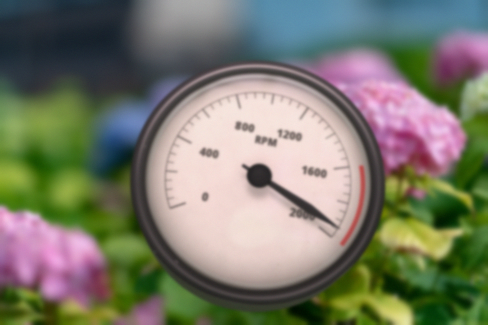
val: rpm 1950
